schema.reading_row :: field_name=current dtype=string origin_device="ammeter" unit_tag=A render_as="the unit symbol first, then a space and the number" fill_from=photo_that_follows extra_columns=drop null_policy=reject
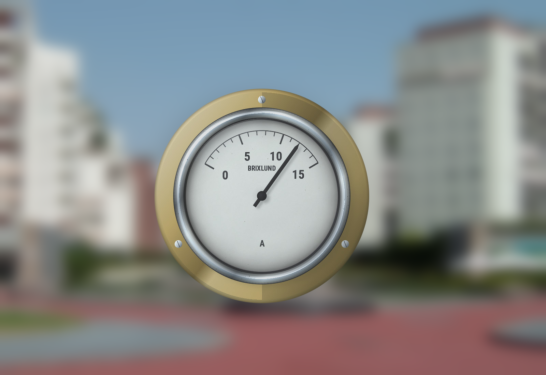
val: A 12
